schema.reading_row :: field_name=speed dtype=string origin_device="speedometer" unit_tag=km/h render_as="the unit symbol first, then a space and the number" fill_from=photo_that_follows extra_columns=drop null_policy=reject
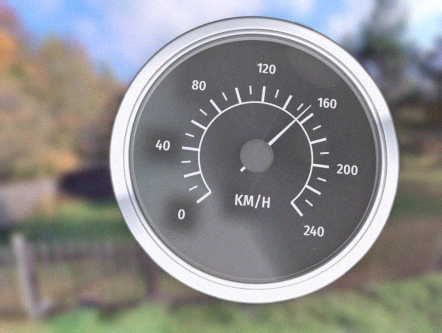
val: km/h 155
